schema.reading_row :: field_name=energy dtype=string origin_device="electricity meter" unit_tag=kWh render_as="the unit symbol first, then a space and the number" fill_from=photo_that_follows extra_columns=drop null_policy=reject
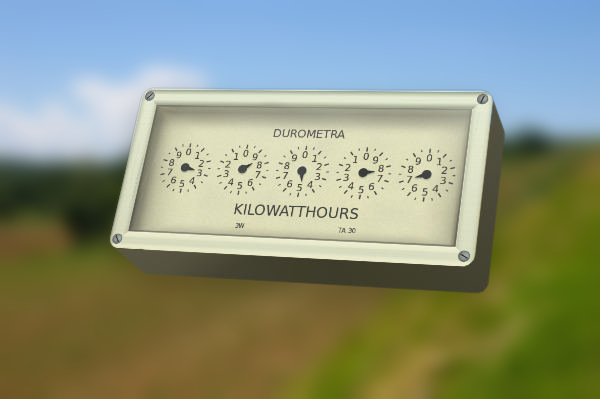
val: kWh 28477
